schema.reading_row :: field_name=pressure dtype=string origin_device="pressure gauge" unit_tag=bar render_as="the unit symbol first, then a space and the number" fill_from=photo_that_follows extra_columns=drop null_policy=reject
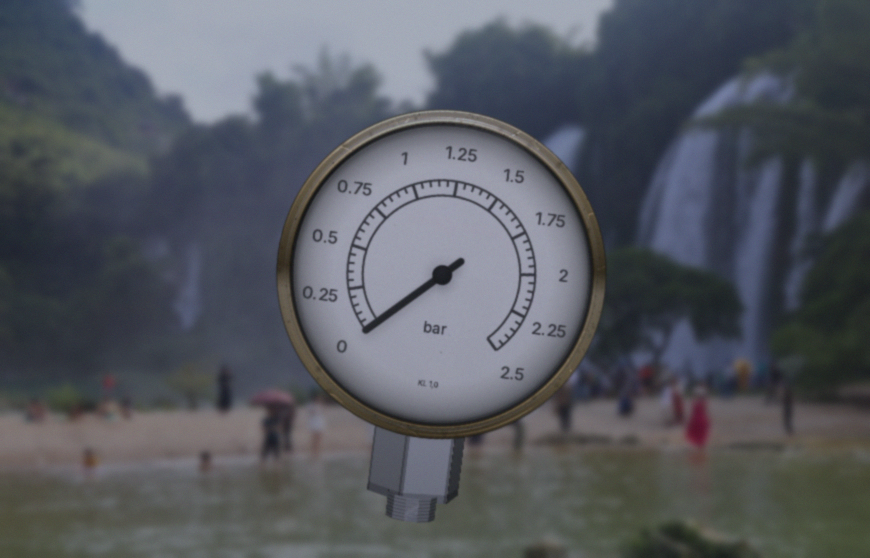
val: bar 0
